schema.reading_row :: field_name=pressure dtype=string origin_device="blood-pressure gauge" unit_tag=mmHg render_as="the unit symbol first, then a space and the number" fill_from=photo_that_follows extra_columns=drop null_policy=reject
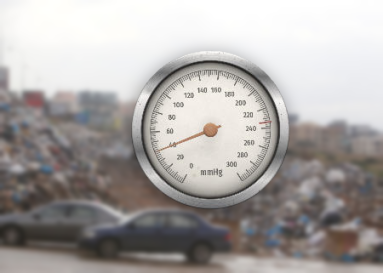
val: mmHg 40
